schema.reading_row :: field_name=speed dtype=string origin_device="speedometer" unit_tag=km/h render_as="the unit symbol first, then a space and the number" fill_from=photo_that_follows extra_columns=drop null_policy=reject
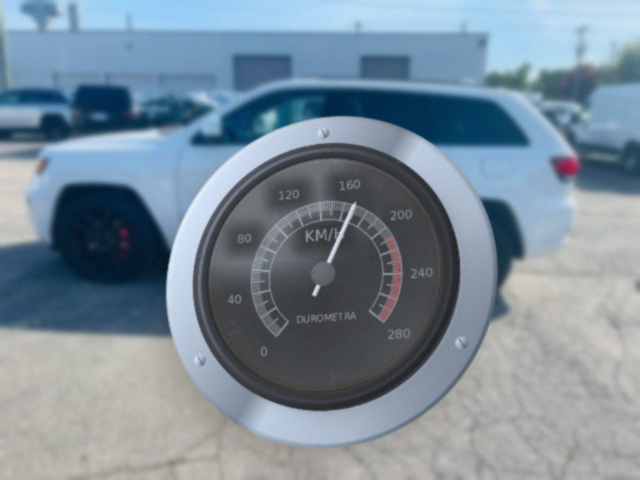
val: km/h 170
